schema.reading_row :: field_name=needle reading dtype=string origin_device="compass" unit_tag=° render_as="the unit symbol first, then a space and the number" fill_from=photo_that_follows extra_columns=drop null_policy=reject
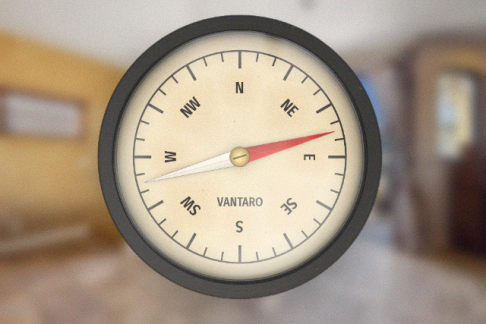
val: ° 75
